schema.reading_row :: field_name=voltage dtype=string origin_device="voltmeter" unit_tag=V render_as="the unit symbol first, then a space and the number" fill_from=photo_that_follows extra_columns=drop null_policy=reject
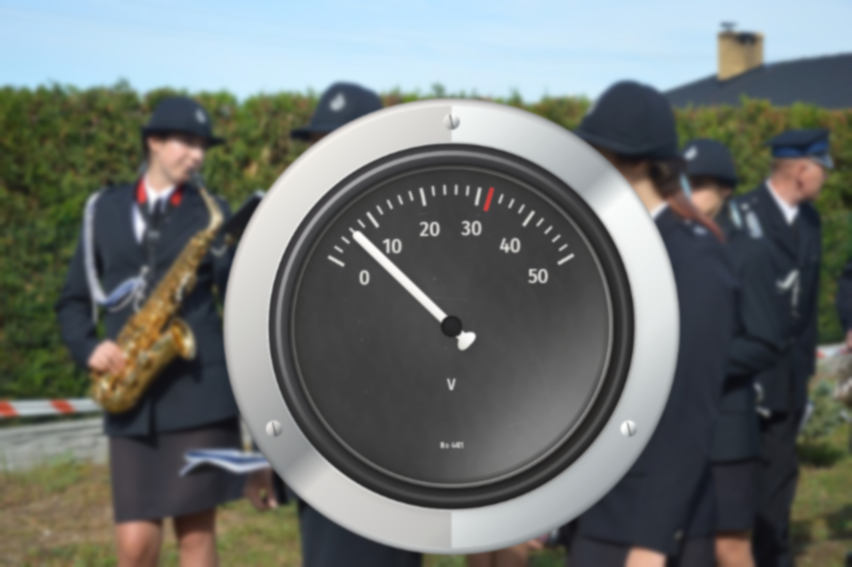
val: V 6
